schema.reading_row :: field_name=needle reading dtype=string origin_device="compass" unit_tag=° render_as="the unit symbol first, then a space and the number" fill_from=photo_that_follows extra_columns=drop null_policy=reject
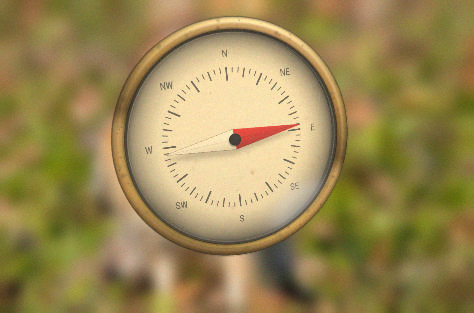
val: ° 85
